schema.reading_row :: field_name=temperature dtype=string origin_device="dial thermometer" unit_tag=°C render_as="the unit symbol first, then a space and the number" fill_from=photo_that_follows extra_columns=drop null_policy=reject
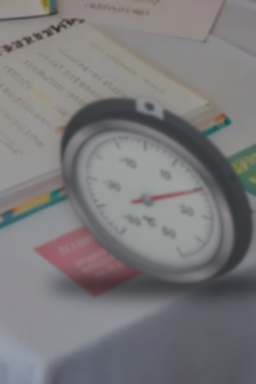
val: °C 20
